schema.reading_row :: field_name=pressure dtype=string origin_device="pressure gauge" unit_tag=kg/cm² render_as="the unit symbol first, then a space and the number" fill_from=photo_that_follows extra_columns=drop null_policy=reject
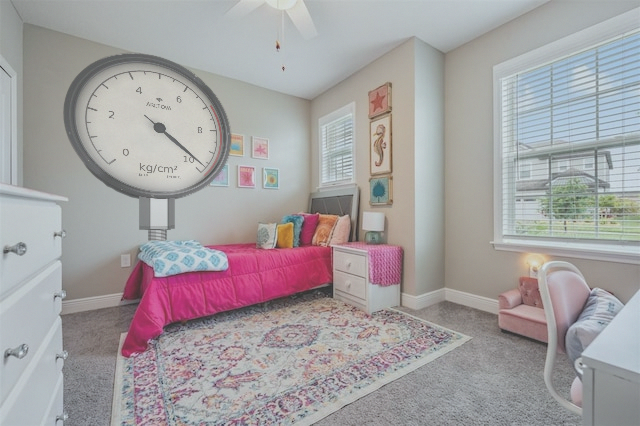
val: kg/cm² 9.75
